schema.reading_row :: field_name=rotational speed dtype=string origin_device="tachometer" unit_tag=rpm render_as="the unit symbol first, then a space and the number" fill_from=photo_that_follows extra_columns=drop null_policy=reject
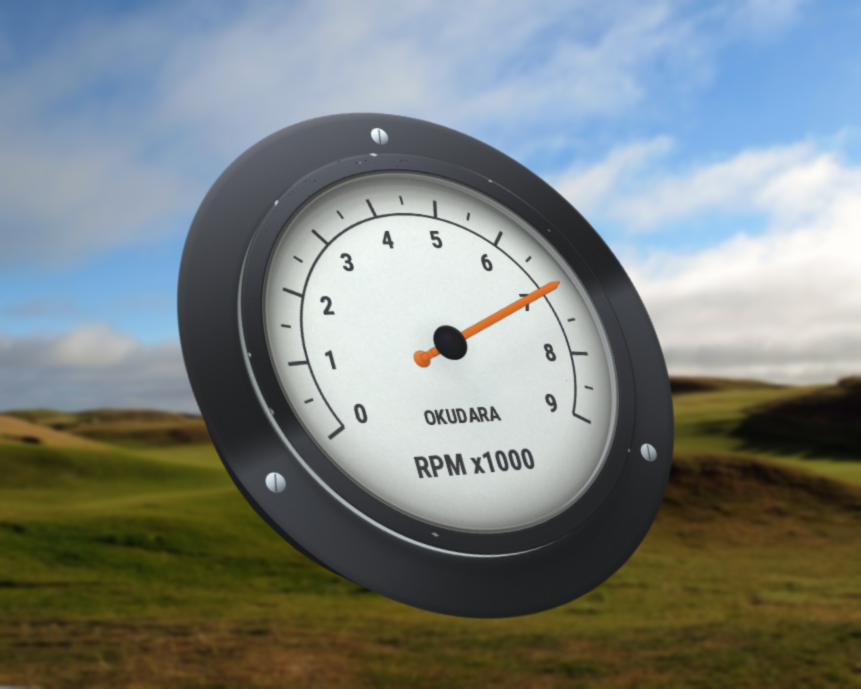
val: rpm 7000
